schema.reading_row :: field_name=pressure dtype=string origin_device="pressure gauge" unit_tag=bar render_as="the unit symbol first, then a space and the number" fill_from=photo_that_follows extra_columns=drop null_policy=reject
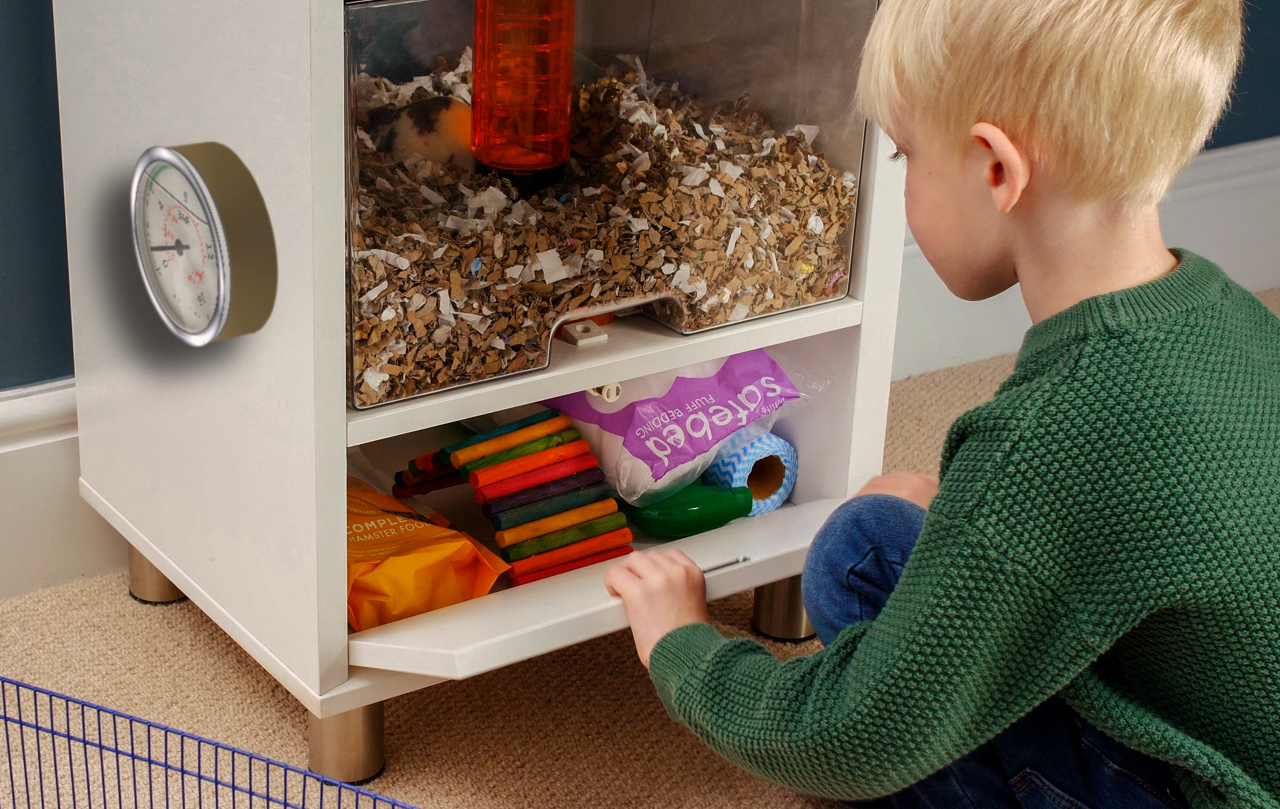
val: bar 1
